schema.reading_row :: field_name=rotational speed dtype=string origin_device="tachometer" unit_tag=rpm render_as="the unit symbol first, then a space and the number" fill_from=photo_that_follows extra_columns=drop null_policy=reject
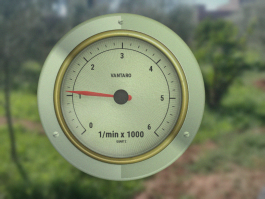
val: rpm 1100
